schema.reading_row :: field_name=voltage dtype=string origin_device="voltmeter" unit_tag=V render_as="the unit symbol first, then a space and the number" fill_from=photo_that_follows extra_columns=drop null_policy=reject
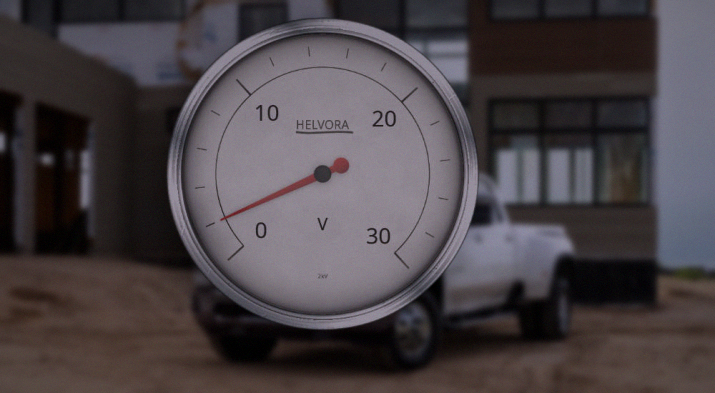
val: V 2
